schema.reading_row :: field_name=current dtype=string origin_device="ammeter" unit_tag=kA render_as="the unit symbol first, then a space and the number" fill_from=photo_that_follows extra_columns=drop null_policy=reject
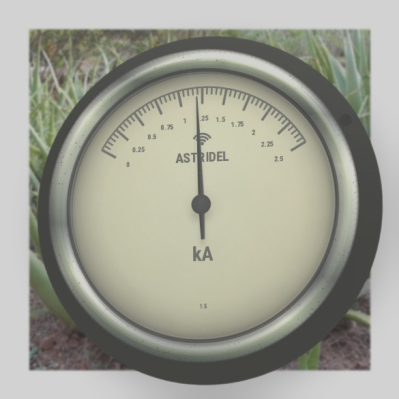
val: kA 1.2
